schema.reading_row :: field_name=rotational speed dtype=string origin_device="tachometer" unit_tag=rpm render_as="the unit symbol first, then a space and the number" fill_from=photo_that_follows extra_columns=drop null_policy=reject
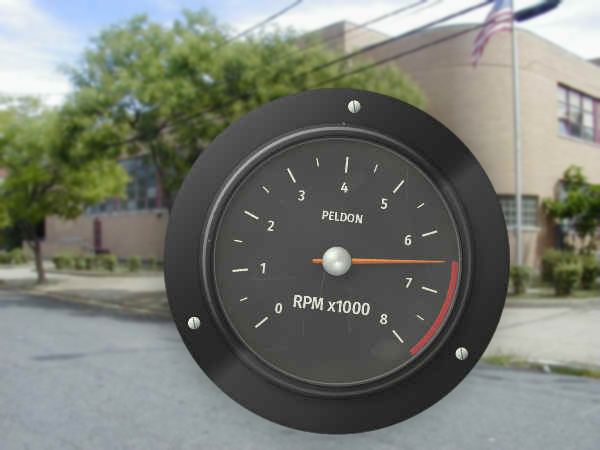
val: rpm 6500
